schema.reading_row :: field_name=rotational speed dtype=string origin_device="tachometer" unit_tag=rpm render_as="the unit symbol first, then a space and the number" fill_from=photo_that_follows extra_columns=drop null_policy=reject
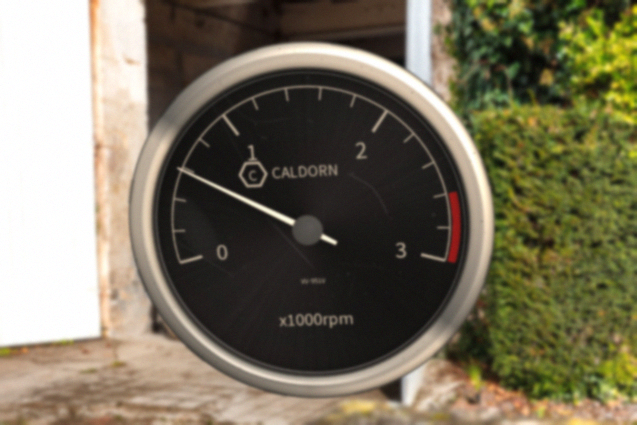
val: rpm 600
